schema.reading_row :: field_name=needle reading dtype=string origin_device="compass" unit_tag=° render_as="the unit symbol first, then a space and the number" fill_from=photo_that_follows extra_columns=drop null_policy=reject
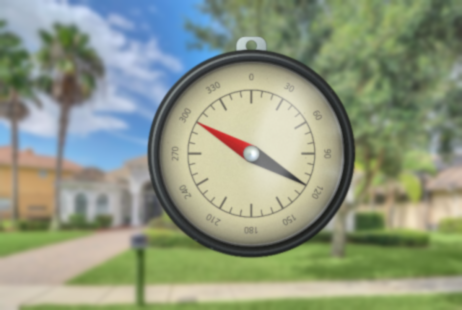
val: ° 300
